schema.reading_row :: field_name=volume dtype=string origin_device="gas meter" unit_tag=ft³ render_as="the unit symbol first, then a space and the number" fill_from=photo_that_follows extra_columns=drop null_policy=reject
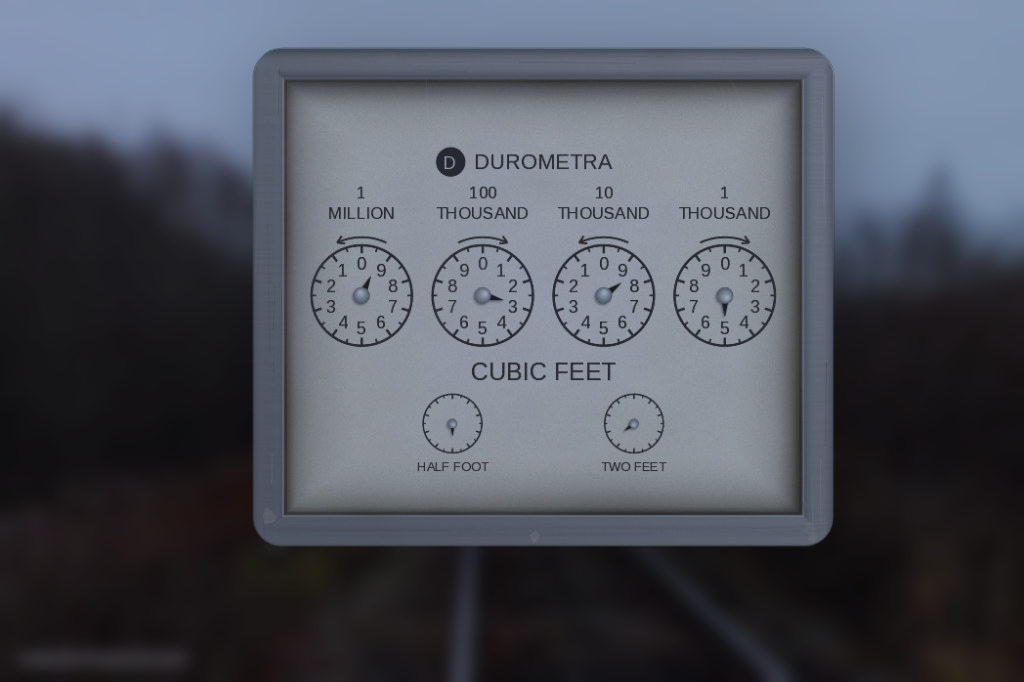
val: ft³ 928500
